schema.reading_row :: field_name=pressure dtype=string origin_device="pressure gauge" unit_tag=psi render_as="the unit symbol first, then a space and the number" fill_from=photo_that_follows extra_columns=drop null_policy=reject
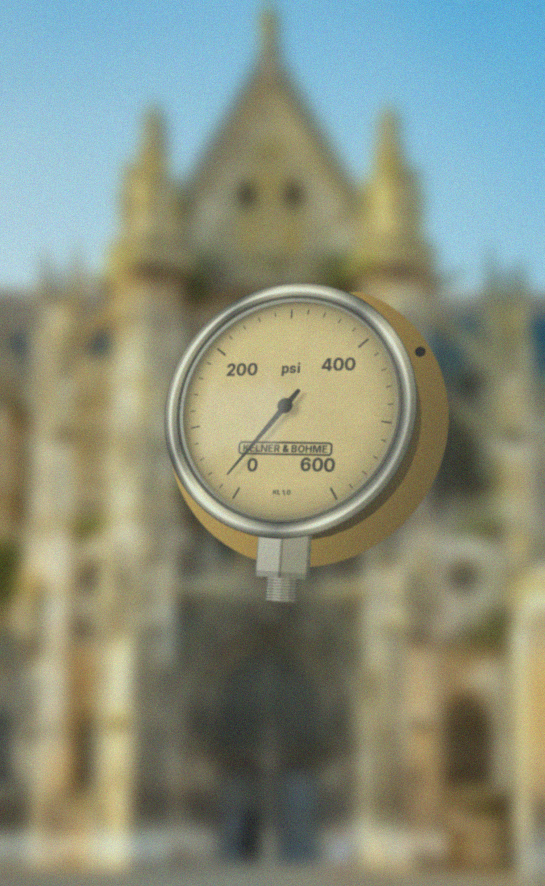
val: psi 20
